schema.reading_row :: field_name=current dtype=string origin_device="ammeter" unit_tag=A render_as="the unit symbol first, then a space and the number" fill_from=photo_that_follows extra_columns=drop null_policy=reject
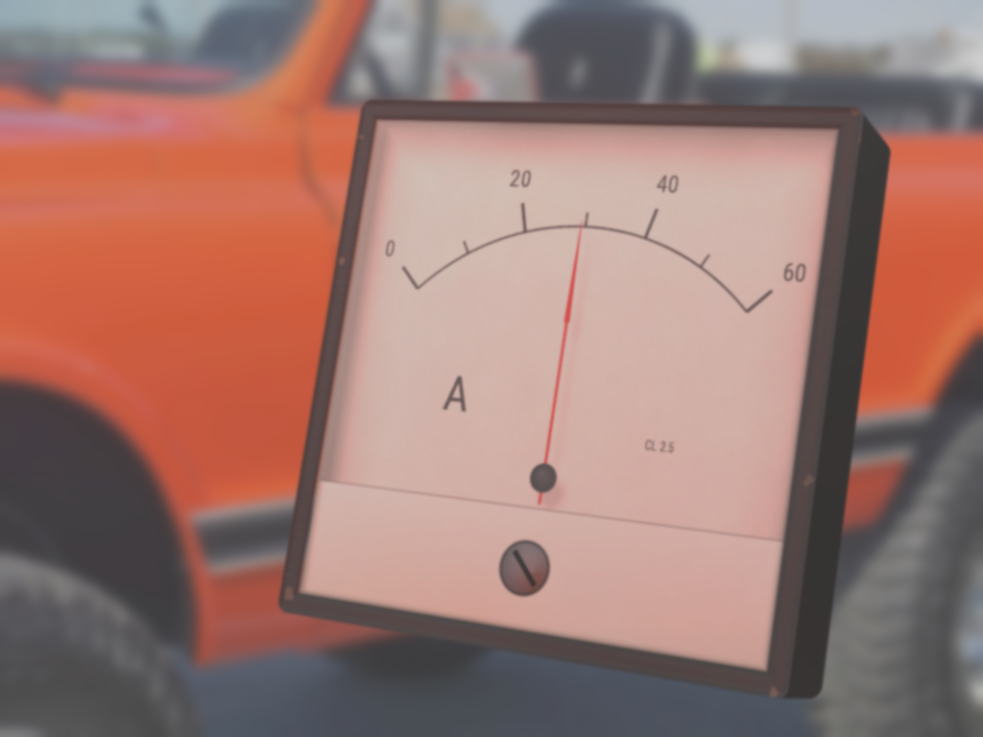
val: A 30
